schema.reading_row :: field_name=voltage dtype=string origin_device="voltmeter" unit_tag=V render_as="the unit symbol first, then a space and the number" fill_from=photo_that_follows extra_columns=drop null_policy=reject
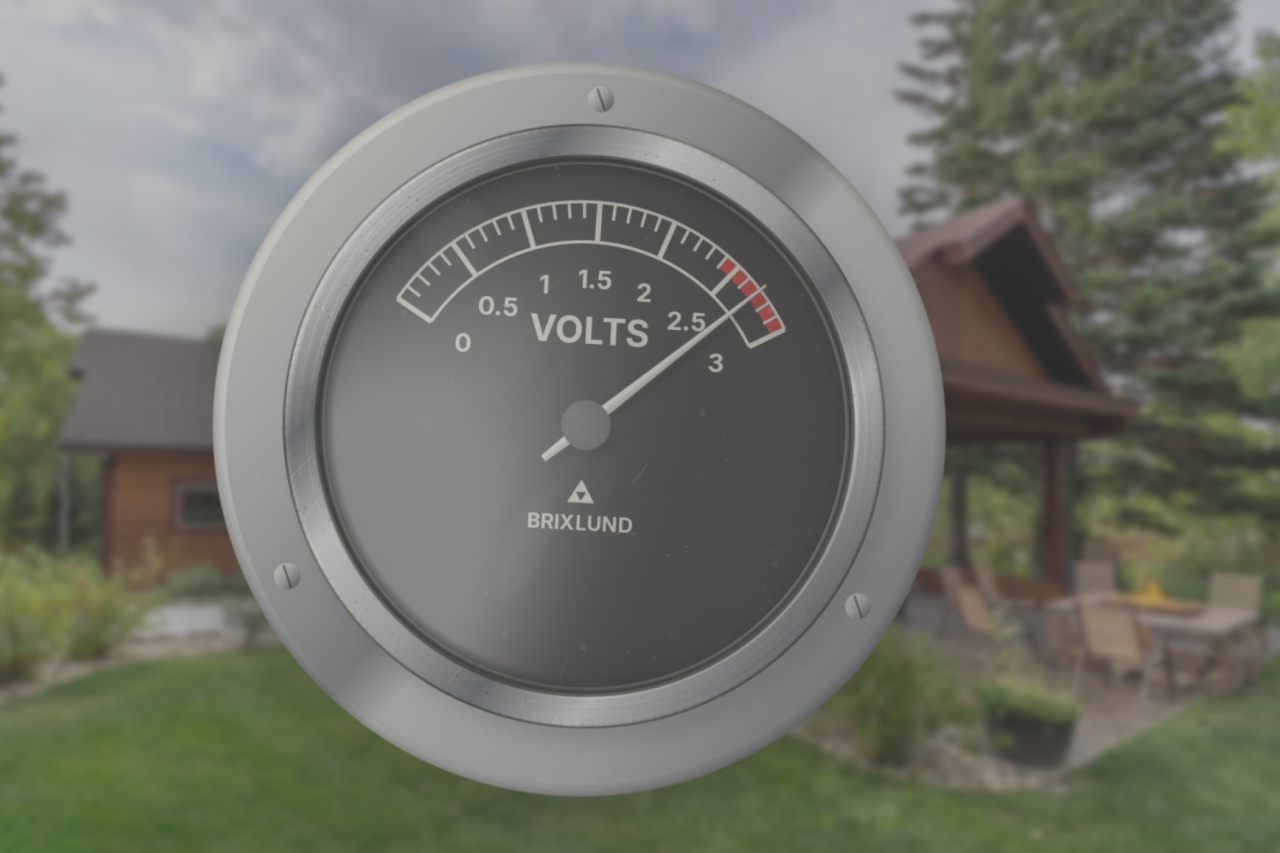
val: V 2.7
